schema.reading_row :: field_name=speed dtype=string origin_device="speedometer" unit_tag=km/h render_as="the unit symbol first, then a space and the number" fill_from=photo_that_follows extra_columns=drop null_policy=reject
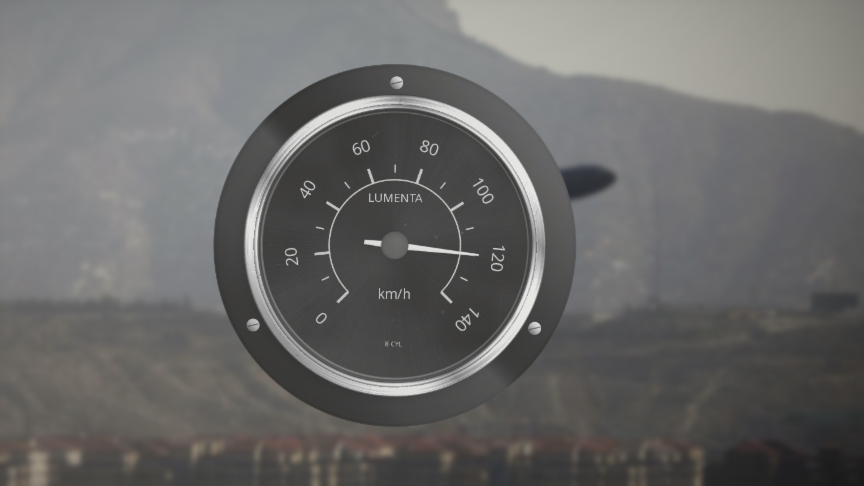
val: km/h 120
